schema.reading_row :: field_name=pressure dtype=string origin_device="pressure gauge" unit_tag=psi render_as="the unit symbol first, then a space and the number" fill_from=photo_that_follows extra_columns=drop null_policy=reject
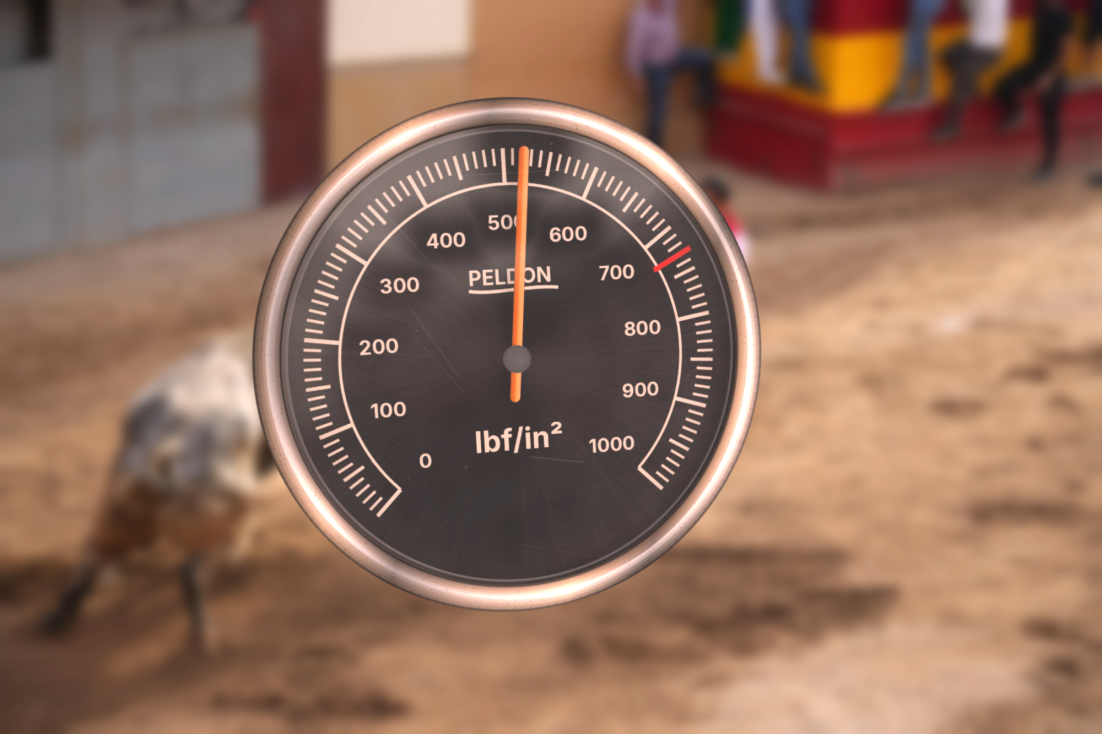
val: psi 520
